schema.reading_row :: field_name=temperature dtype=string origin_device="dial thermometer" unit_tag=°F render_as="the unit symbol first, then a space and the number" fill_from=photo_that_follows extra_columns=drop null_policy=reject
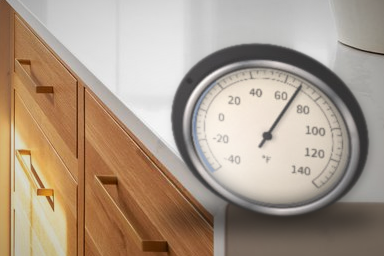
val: °F 68
